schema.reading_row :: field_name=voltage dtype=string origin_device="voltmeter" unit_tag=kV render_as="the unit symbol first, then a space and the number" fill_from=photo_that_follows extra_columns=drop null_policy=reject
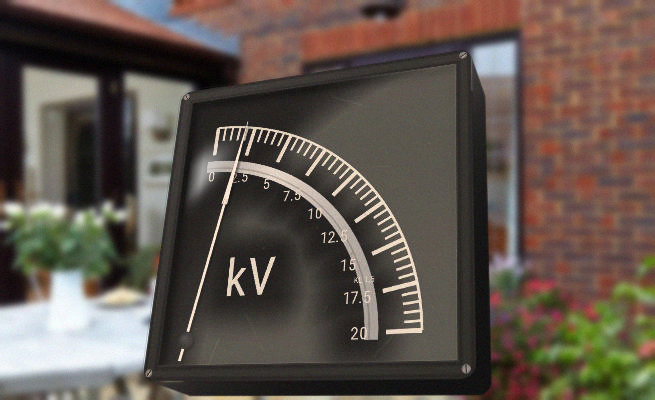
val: kV 2
